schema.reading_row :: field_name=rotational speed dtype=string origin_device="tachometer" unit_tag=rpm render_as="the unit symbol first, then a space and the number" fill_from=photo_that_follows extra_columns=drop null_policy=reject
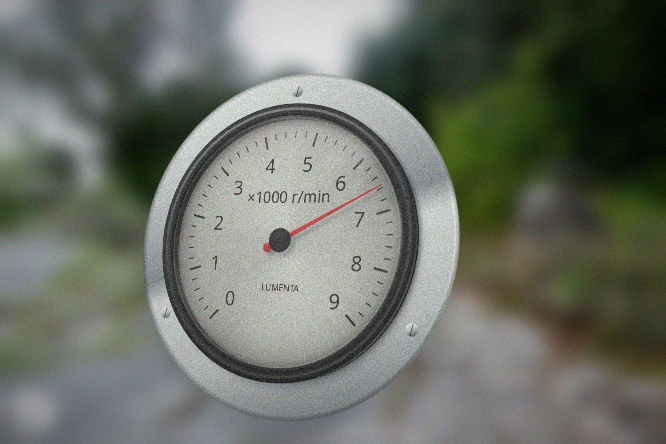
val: rpm 6600
